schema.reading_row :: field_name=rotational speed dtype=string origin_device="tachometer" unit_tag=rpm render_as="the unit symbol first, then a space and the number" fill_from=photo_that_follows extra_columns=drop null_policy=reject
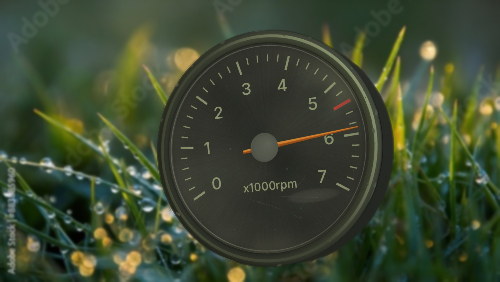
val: rpm 5900
